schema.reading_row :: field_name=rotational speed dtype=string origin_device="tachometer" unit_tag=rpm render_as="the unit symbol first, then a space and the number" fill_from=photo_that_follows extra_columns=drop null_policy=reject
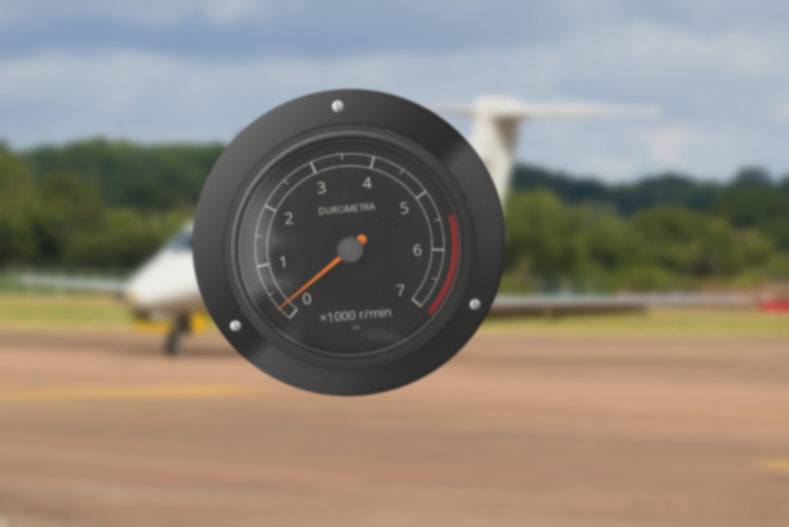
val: rpm 250
